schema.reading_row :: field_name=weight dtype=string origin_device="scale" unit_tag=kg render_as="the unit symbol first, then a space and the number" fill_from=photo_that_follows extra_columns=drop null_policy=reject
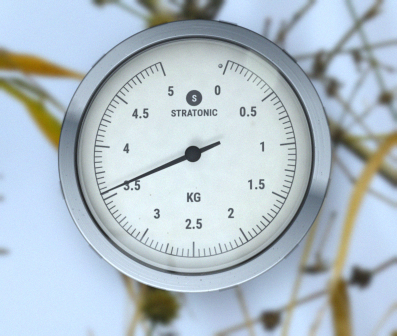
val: kg 3.55
